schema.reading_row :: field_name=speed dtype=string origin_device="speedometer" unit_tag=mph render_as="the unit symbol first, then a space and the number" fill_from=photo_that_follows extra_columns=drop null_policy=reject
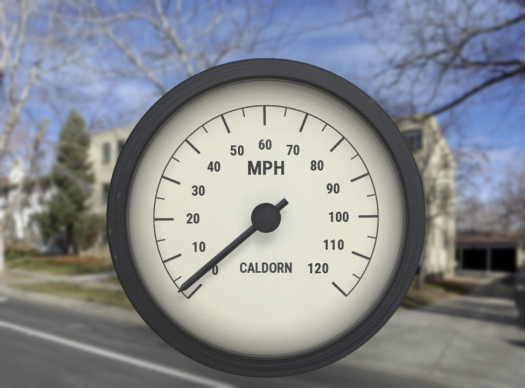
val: mph 2.5
